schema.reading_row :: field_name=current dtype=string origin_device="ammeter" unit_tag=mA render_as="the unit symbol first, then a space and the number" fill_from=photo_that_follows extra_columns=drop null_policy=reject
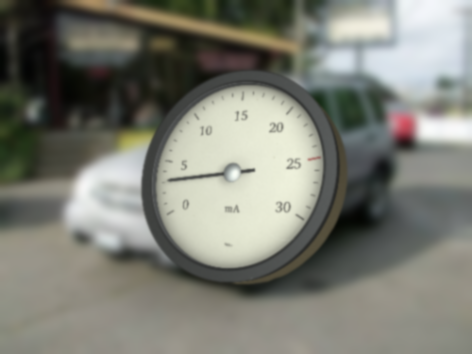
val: mA 3
